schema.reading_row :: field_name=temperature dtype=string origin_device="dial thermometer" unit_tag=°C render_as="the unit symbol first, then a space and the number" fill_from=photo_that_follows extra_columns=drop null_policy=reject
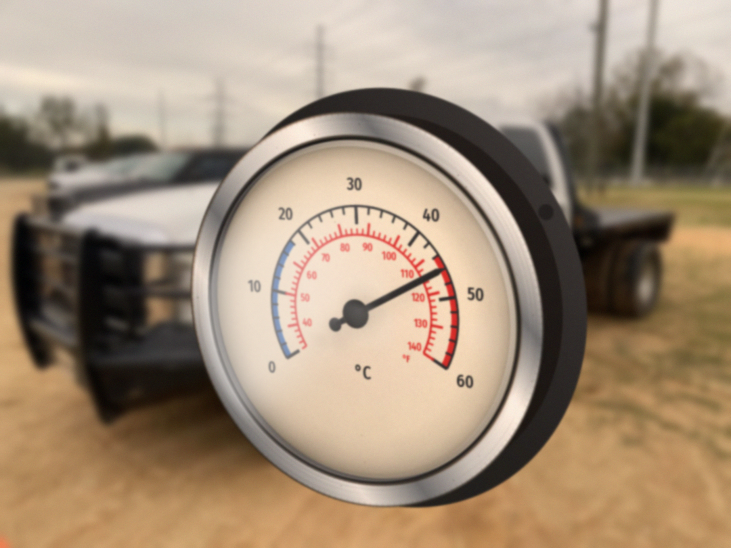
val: °C 46
